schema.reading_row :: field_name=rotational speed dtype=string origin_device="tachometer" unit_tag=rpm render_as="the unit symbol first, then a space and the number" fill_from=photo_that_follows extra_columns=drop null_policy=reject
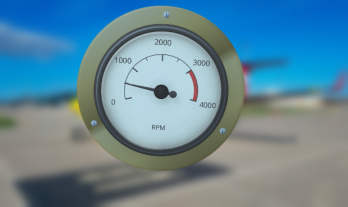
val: rpm 500
